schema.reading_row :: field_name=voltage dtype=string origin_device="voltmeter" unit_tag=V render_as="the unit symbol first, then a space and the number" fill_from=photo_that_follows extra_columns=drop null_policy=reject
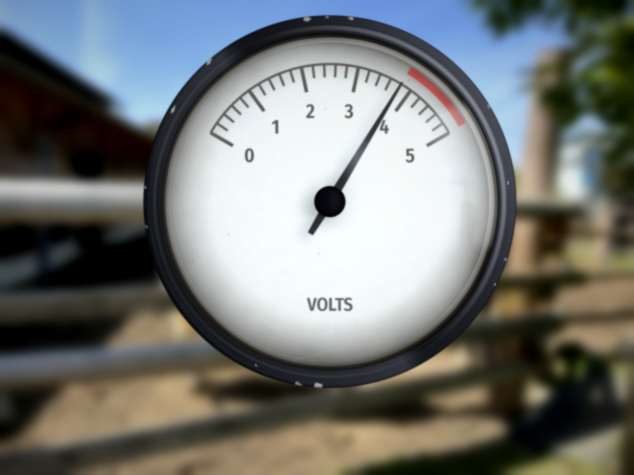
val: V 3.8
